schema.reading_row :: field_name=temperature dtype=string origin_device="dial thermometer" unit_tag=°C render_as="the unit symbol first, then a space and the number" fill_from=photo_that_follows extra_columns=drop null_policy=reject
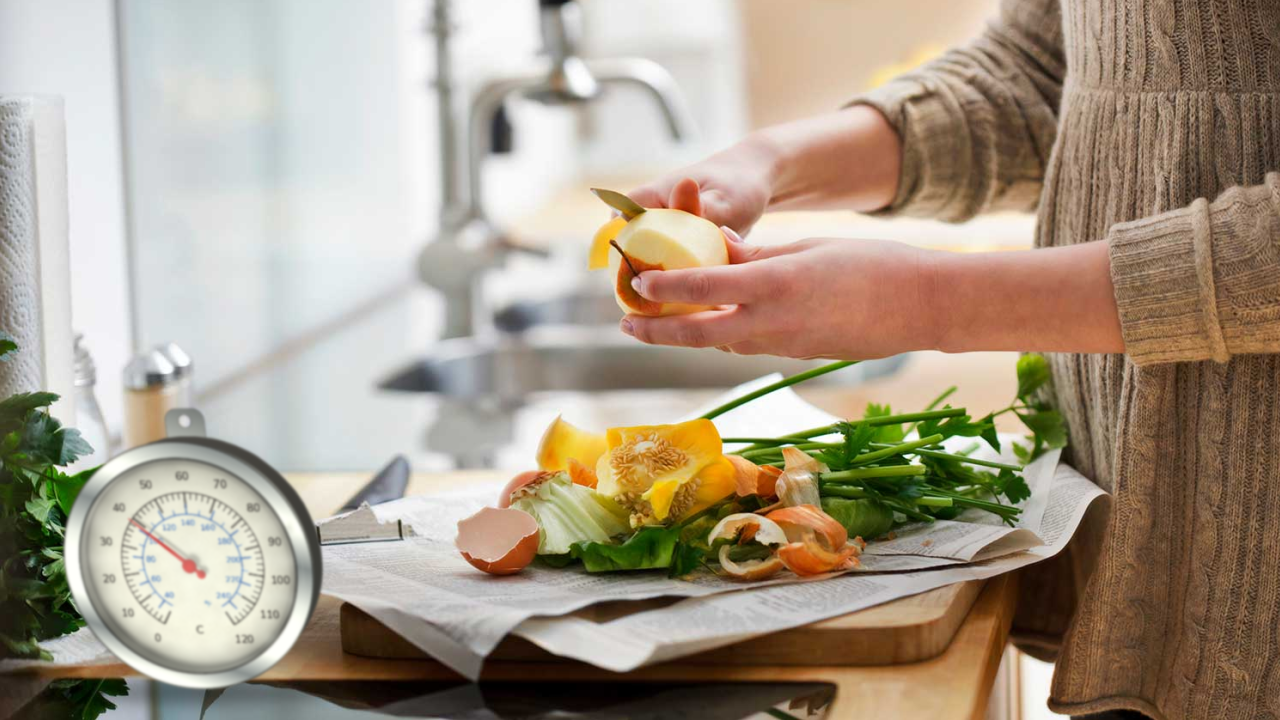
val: °C 40
